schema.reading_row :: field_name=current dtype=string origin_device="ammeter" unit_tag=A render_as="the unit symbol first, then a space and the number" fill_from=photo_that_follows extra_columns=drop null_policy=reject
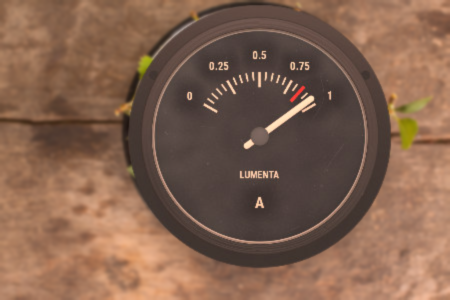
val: A 0.95
